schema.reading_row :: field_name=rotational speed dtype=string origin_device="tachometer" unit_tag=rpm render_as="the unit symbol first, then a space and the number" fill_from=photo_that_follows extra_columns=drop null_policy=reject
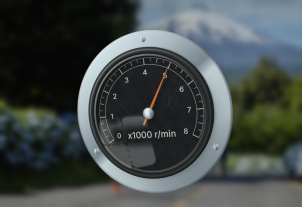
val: rpm 5000
